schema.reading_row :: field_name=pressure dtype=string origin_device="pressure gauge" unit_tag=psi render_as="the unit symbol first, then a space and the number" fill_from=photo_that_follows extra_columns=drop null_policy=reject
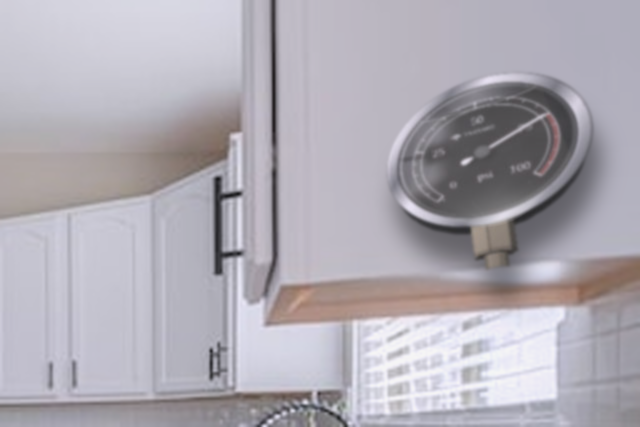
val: psi 75
